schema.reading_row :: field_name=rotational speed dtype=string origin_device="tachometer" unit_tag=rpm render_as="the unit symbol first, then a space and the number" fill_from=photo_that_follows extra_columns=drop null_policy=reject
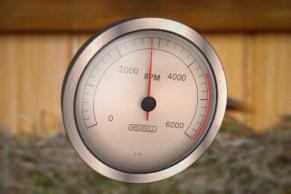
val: rpm 2800
